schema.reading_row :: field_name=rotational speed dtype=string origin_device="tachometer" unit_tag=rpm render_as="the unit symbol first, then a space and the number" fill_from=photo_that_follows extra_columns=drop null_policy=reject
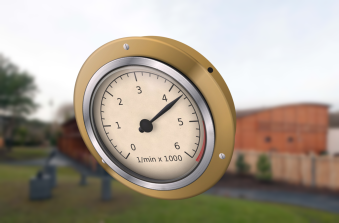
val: rpm 4300
